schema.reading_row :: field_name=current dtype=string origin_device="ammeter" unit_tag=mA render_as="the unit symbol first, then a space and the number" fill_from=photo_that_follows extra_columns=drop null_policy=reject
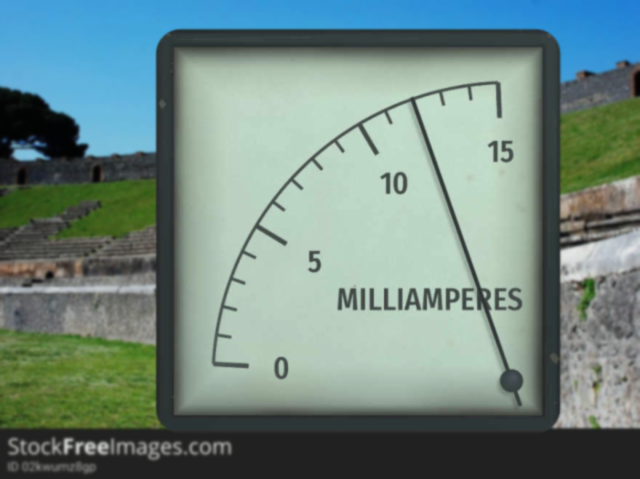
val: mA 12
